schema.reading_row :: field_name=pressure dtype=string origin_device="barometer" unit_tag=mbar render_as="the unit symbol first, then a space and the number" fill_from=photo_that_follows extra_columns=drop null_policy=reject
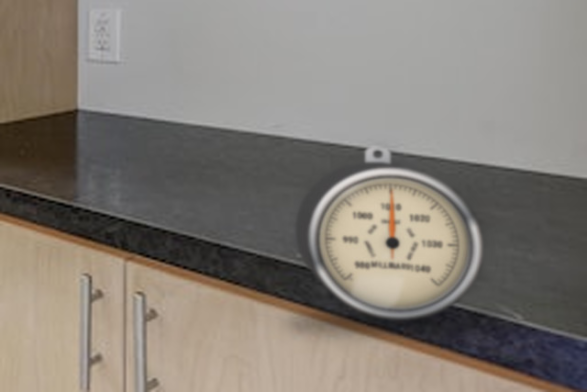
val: mbar 1010
